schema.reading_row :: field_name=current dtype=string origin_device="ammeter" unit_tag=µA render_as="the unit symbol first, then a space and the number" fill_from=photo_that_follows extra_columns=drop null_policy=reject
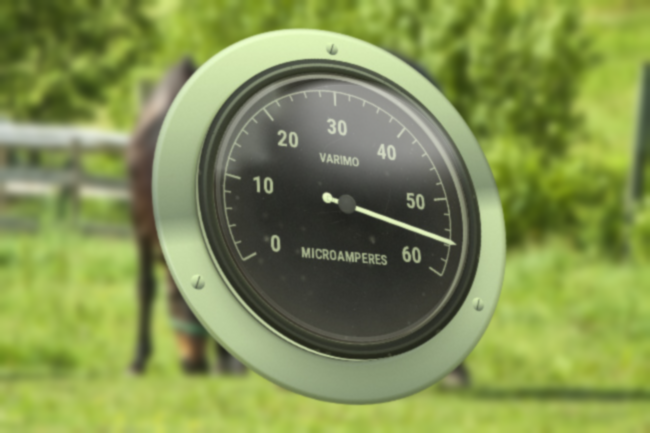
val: µA 56
